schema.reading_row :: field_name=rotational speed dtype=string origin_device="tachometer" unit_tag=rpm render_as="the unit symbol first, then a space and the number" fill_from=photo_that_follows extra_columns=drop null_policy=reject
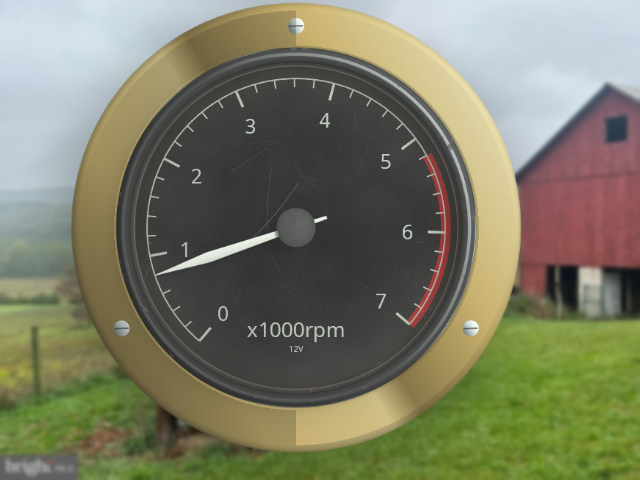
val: rpm 800
